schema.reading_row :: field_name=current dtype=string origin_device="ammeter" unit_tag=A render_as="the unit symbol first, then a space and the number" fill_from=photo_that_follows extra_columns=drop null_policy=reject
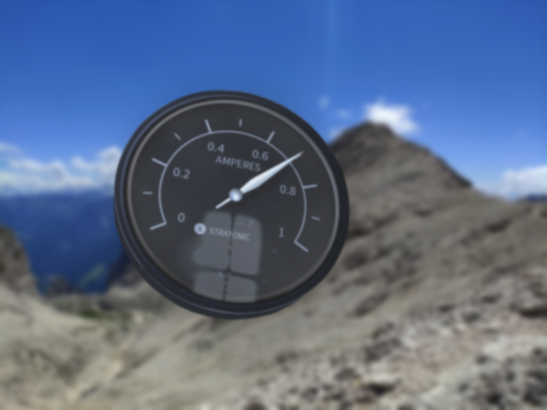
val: A 0.7
